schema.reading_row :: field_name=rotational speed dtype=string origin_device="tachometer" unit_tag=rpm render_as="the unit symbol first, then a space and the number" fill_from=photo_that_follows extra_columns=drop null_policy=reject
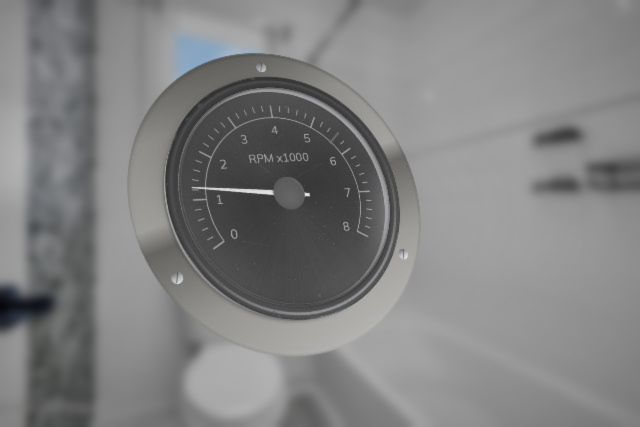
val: rpm 1200
